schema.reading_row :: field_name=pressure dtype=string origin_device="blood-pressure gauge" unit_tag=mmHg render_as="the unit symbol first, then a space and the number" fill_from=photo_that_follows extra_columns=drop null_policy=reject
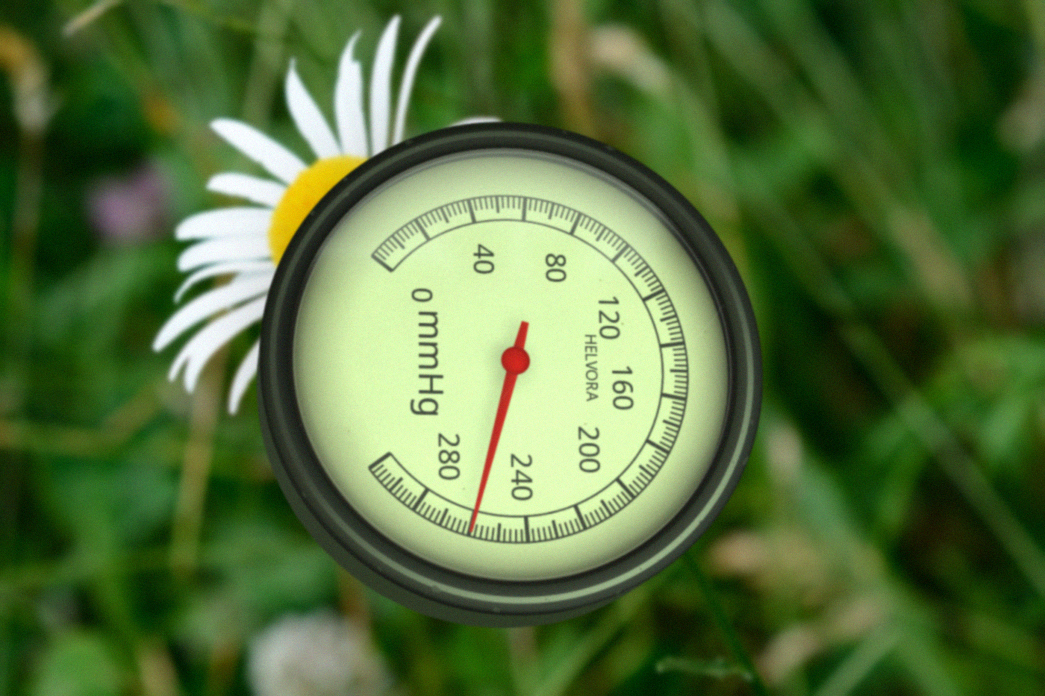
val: mmHg 260
